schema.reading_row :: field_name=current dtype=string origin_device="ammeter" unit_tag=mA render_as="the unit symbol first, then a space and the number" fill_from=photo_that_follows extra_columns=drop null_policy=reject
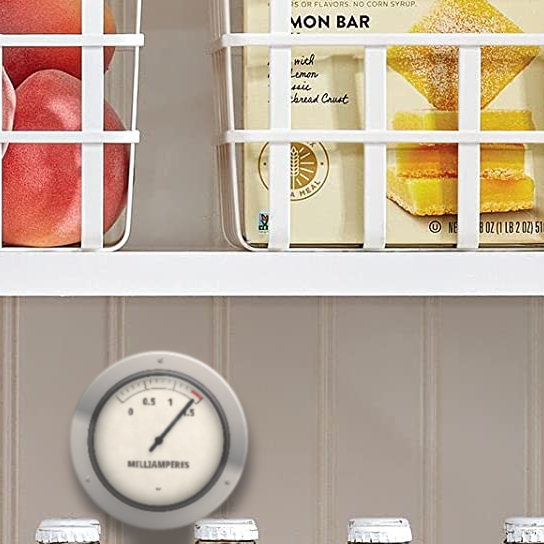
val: mA 1.4
